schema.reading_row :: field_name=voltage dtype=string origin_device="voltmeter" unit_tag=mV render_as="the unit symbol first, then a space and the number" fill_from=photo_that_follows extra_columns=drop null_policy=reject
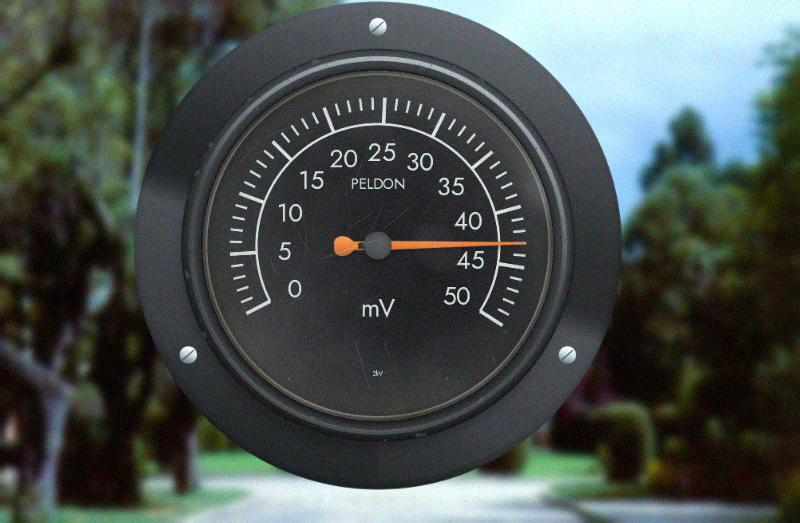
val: mV 43
